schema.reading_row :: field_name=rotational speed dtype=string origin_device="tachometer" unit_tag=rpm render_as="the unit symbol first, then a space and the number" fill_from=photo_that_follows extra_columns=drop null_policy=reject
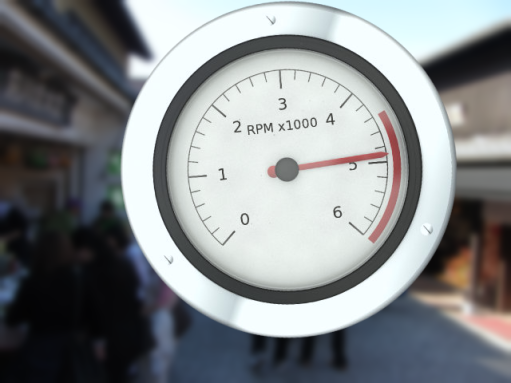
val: rpm 4900
